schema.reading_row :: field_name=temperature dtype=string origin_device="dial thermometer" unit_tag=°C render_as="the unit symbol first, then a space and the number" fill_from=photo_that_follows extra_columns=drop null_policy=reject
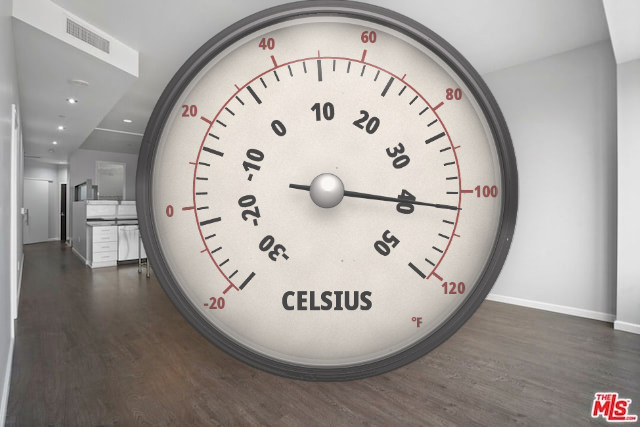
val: °C 40
